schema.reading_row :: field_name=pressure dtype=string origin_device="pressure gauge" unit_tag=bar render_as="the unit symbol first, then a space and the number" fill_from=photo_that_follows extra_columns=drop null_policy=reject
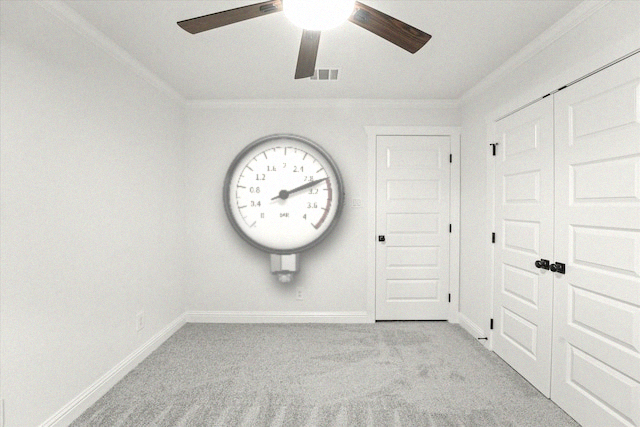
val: bar 3
